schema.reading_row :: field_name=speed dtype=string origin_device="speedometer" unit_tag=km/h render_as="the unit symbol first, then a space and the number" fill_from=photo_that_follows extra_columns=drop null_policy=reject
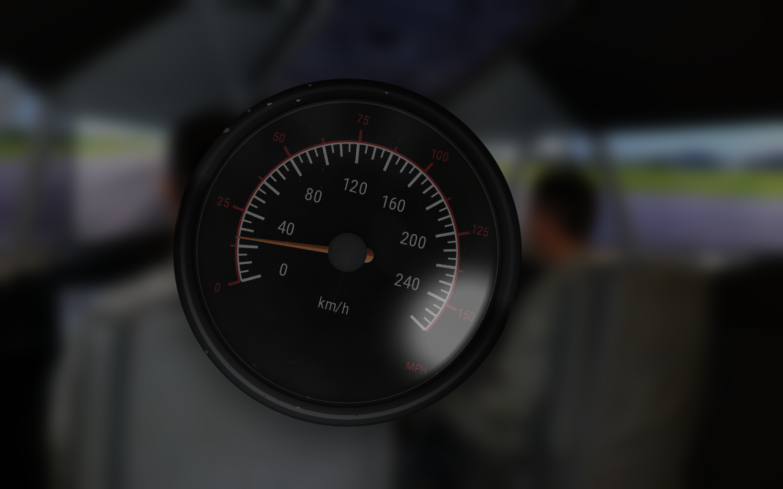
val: km/h 25
